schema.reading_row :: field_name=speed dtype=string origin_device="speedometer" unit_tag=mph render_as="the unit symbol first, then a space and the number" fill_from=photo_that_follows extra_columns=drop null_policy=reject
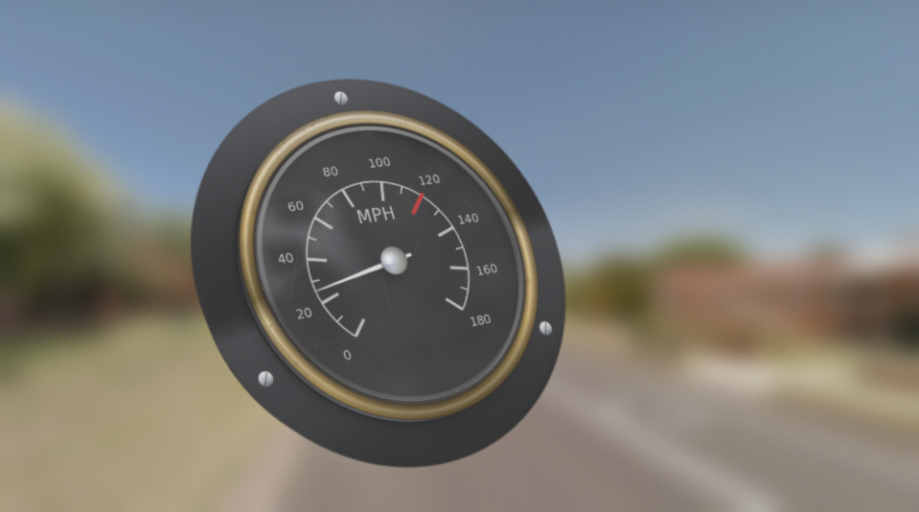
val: mph 25
